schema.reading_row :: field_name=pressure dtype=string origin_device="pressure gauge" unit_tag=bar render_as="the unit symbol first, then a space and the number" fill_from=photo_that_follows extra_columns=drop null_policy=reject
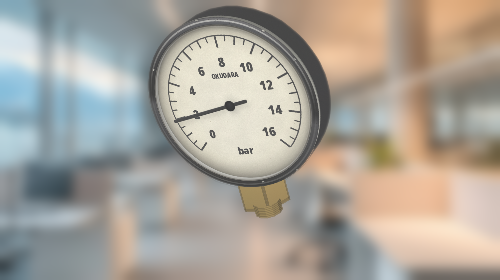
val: bar 2
